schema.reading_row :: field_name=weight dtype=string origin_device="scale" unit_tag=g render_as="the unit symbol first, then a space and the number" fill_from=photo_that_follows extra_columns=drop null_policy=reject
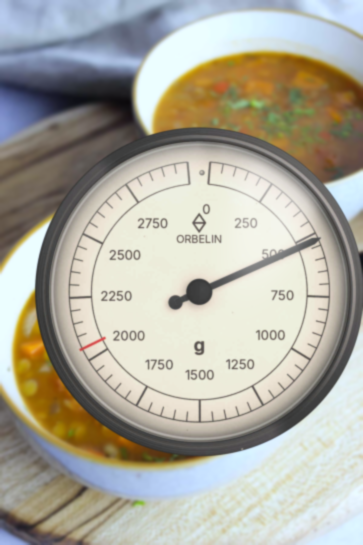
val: g 525
